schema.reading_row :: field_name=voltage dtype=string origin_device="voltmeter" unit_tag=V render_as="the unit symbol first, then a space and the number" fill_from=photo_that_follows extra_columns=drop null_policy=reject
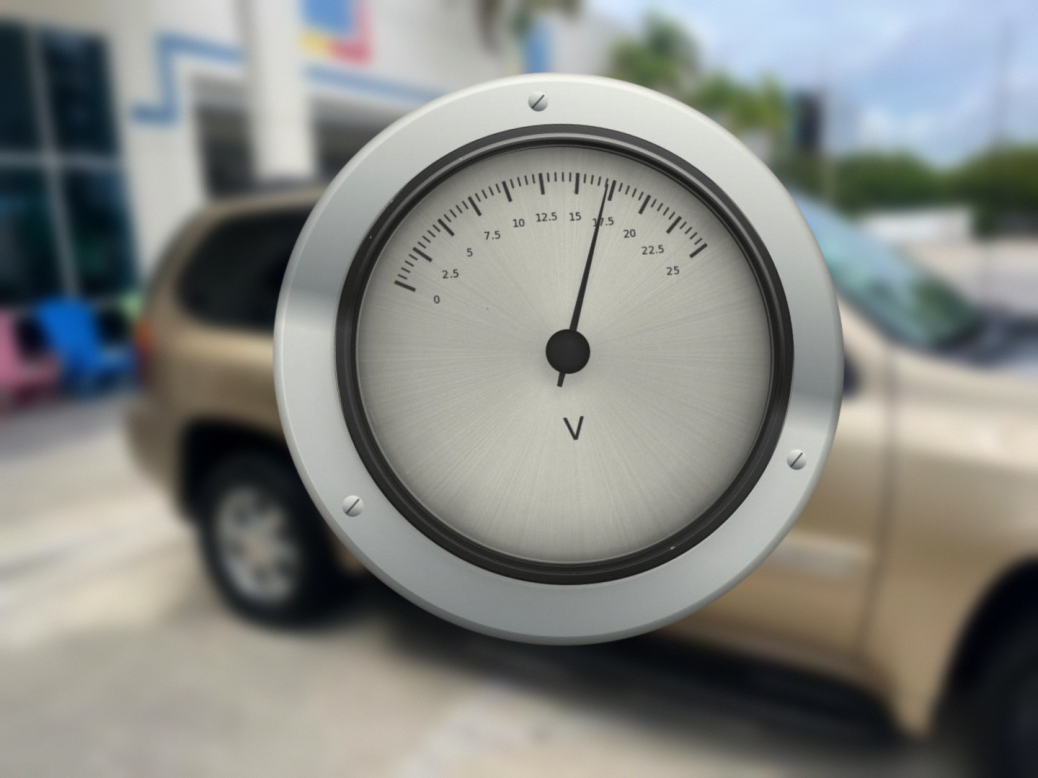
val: V 17
